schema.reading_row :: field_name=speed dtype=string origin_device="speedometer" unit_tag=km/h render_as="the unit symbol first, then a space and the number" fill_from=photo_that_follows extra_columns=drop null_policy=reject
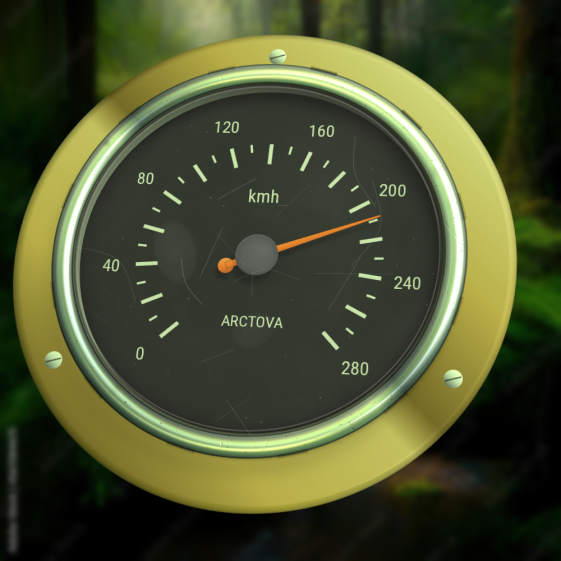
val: km/h 210
